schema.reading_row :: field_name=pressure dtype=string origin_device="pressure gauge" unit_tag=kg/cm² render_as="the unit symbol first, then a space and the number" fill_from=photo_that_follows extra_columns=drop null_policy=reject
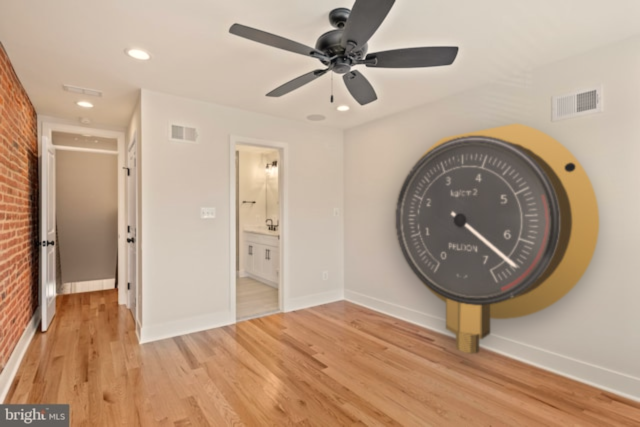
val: kg/cm² 6.5
